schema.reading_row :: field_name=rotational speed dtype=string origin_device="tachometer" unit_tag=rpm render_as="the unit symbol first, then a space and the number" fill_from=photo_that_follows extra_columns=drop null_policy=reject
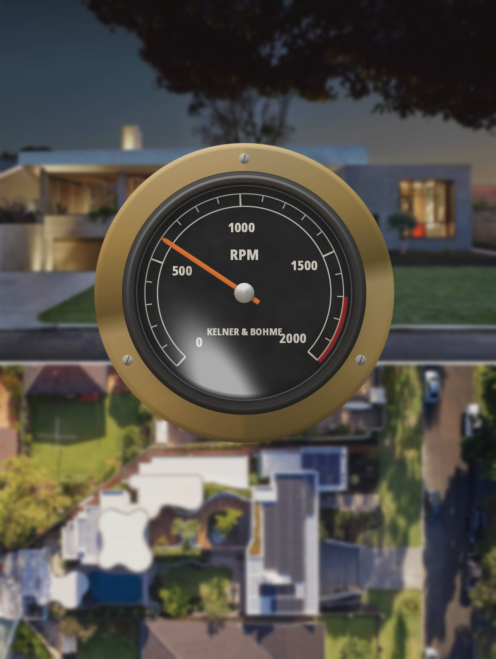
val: rpm 600
